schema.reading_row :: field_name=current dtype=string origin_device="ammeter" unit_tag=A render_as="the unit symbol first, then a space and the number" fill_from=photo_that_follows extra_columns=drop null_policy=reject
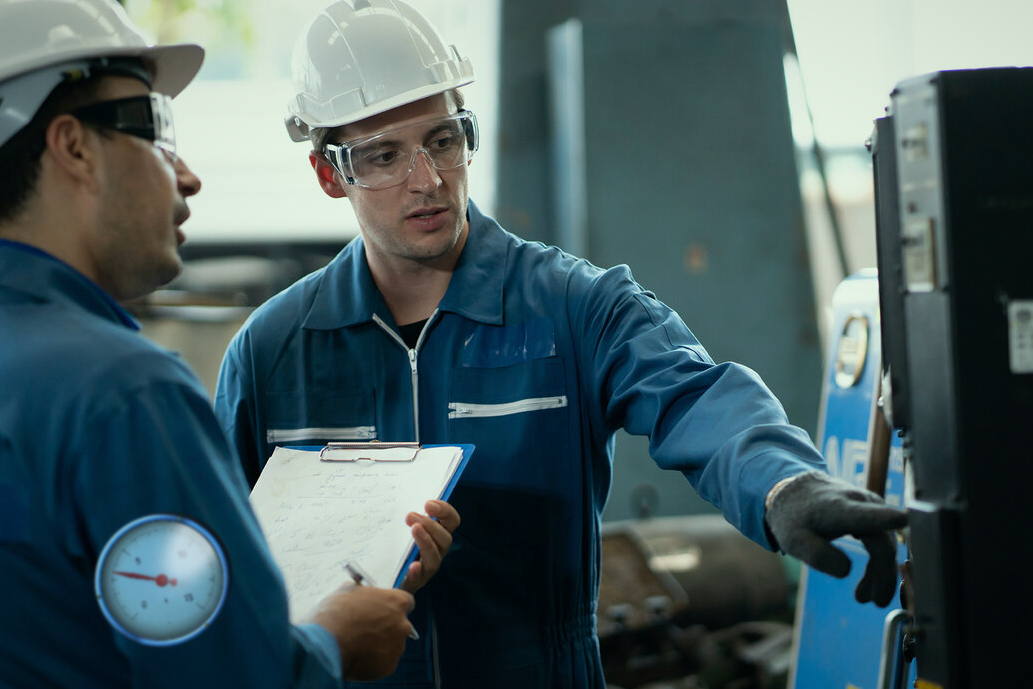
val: A 3.5
